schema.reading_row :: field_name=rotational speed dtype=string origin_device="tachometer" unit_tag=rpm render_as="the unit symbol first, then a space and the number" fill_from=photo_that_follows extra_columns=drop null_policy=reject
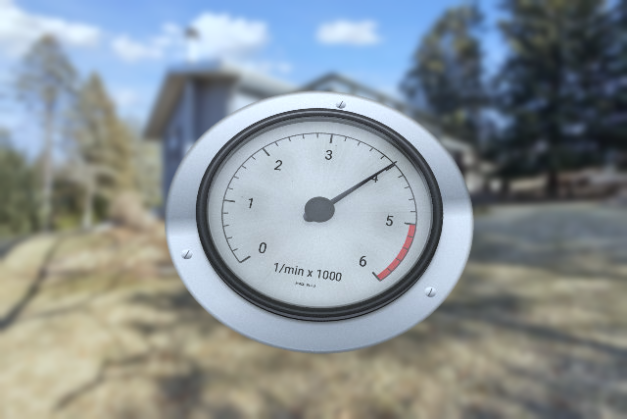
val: rpm 4000
